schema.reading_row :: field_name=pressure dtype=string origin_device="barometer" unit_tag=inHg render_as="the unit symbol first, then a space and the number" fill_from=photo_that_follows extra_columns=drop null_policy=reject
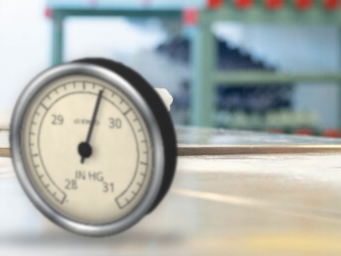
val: inHg 29.7
